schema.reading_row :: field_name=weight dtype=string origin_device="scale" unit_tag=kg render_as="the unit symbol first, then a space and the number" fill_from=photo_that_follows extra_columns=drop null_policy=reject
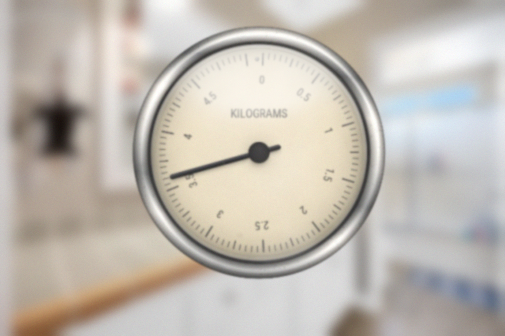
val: kg 3.6
